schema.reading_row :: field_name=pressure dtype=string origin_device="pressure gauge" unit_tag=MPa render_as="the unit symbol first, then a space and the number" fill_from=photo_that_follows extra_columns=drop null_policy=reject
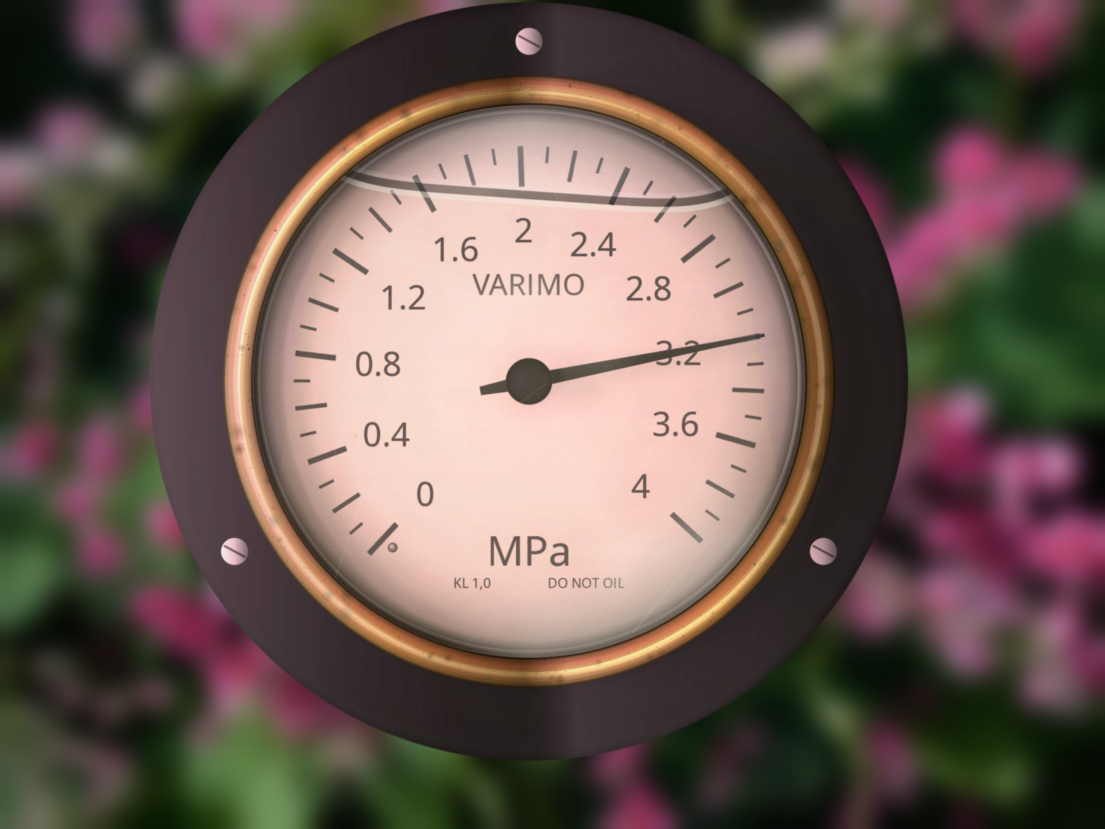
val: MPa 3.2
